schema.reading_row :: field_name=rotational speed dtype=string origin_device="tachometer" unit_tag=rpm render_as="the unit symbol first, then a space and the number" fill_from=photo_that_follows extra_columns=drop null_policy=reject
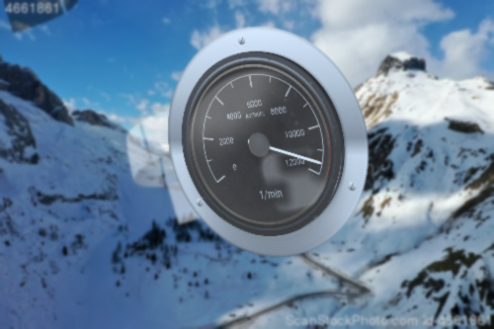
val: rpm 11500
